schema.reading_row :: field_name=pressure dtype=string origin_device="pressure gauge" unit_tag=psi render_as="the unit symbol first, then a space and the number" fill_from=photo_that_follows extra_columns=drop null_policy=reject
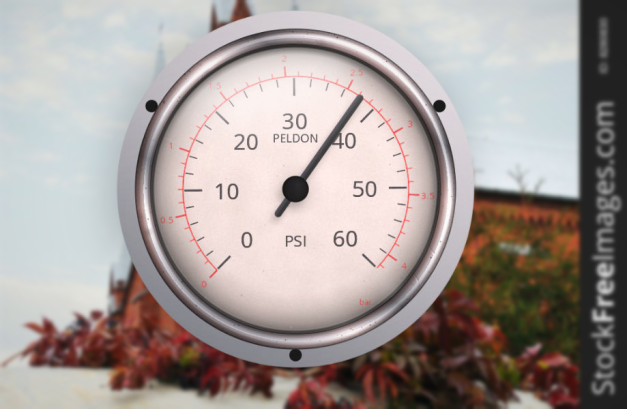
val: psi 38
